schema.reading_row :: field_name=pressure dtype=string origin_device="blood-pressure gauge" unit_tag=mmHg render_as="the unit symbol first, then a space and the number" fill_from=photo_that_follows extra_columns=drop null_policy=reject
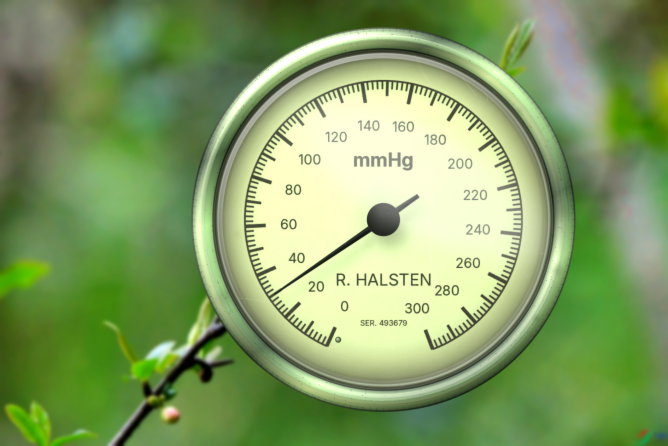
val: mmHg 30
